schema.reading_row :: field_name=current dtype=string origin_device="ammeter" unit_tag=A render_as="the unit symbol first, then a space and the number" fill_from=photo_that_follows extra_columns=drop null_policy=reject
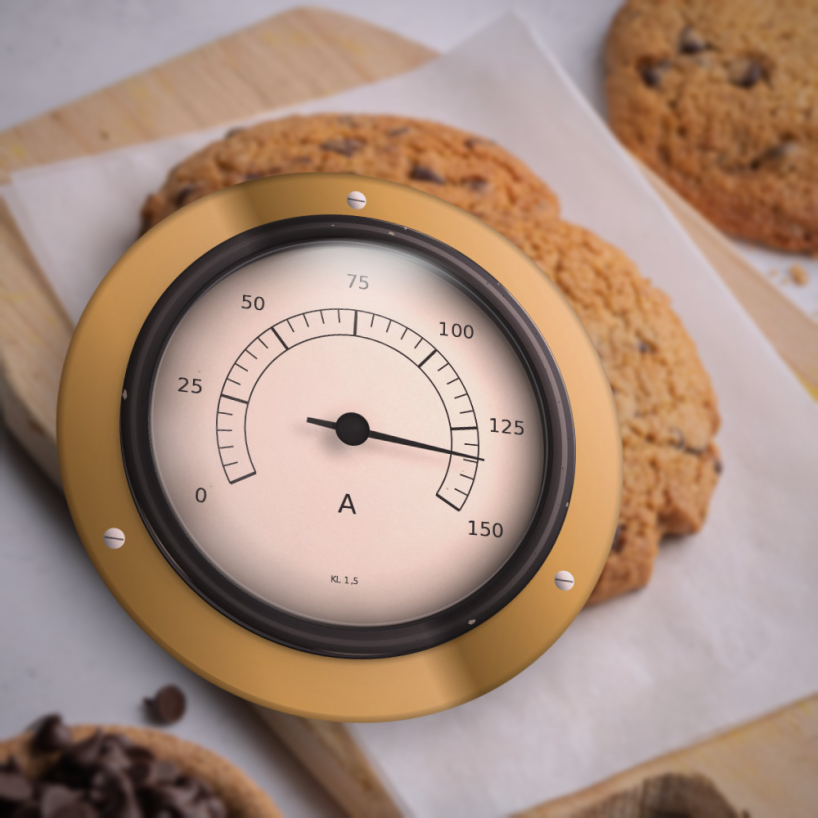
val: A 135
